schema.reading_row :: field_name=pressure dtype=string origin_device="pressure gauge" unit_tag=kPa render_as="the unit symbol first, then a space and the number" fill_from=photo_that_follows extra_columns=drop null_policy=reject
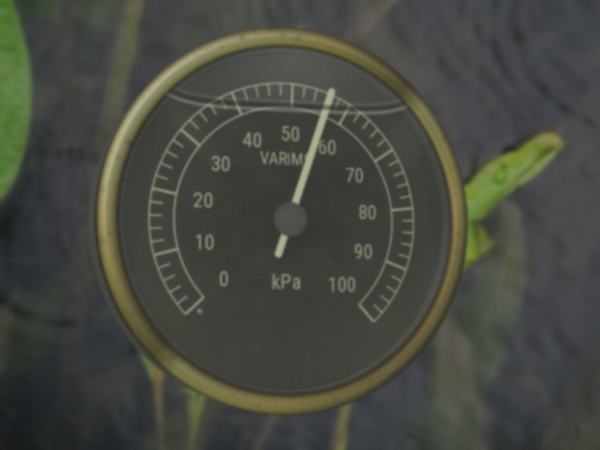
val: kPa 56
